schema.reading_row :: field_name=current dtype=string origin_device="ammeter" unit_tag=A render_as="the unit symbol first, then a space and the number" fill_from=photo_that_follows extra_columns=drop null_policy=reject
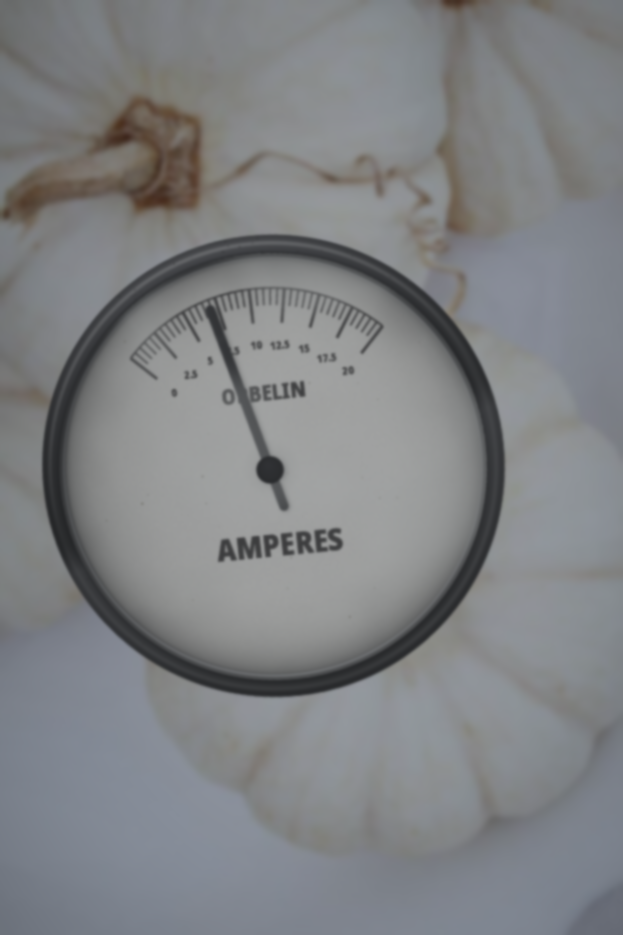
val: A 7
